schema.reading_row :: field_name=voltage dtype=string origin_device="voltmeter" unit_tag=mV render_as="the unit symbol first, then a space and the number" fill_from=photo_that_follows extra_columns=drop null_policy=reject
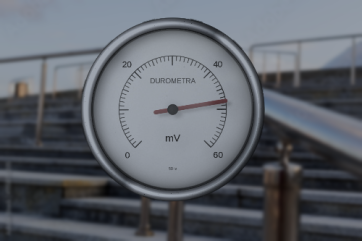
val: mV 48
